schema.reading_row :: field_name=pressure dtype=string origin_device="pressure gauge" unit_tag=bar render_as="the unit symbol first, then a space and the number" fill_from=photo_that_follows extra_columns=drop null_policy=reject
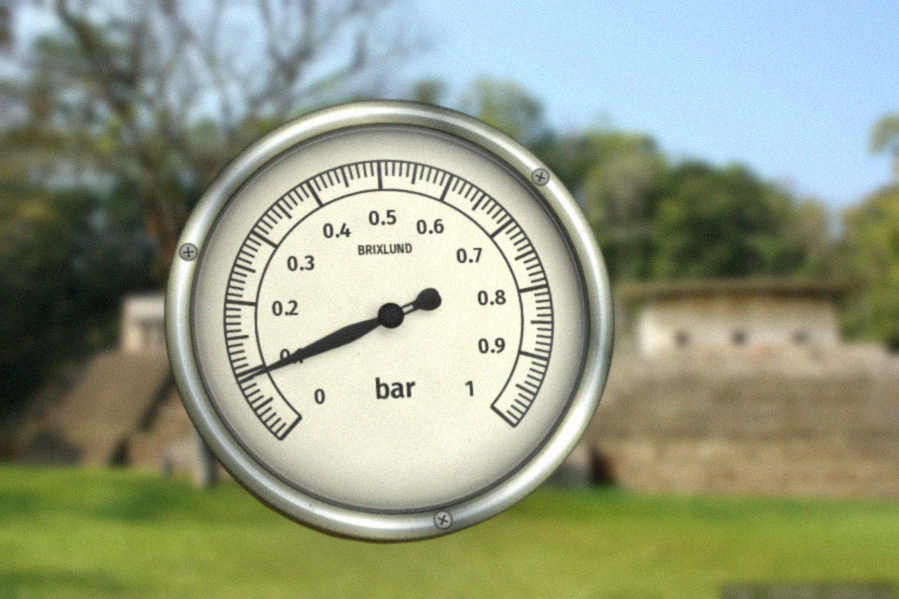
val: bar 0.09
